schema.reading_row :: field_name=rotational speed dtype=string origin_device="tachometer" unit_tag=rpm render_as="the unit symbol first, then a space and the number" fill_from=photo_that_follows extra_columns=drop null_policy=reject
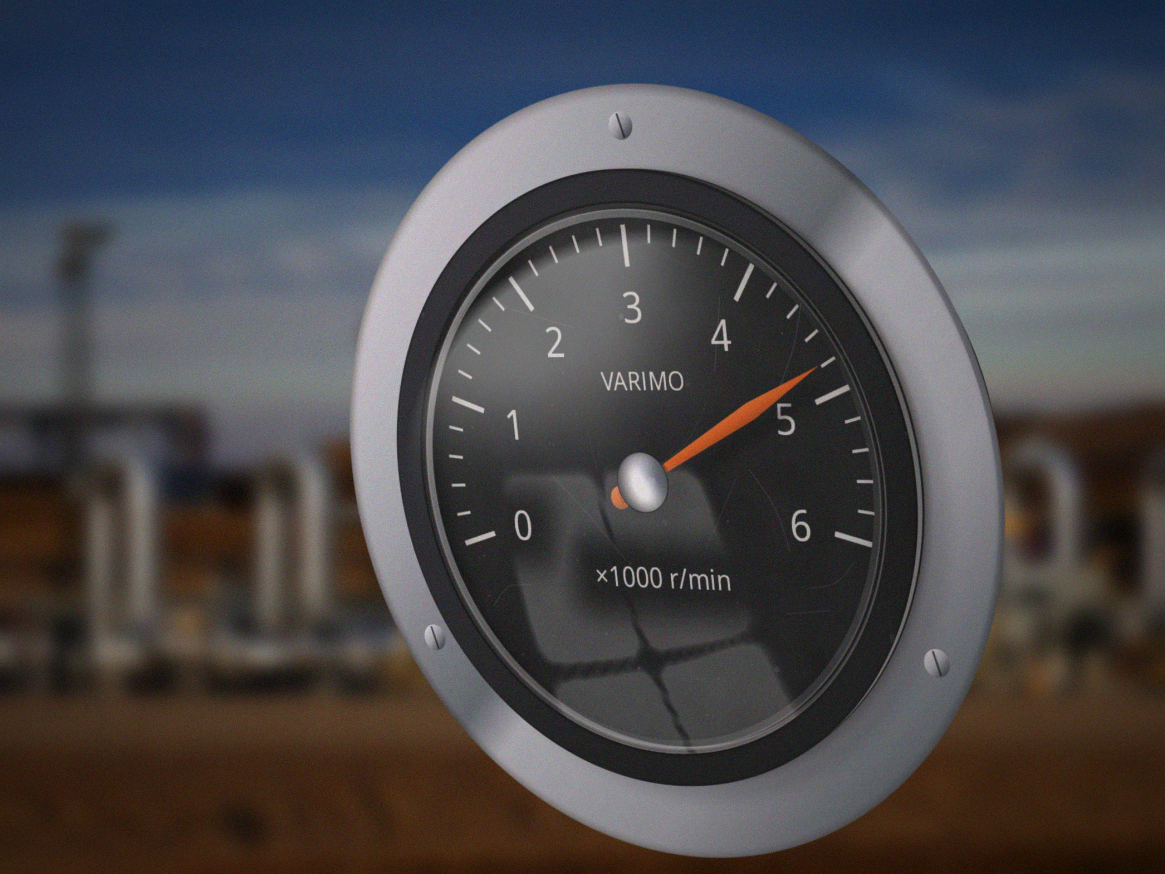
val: rpm 4800
